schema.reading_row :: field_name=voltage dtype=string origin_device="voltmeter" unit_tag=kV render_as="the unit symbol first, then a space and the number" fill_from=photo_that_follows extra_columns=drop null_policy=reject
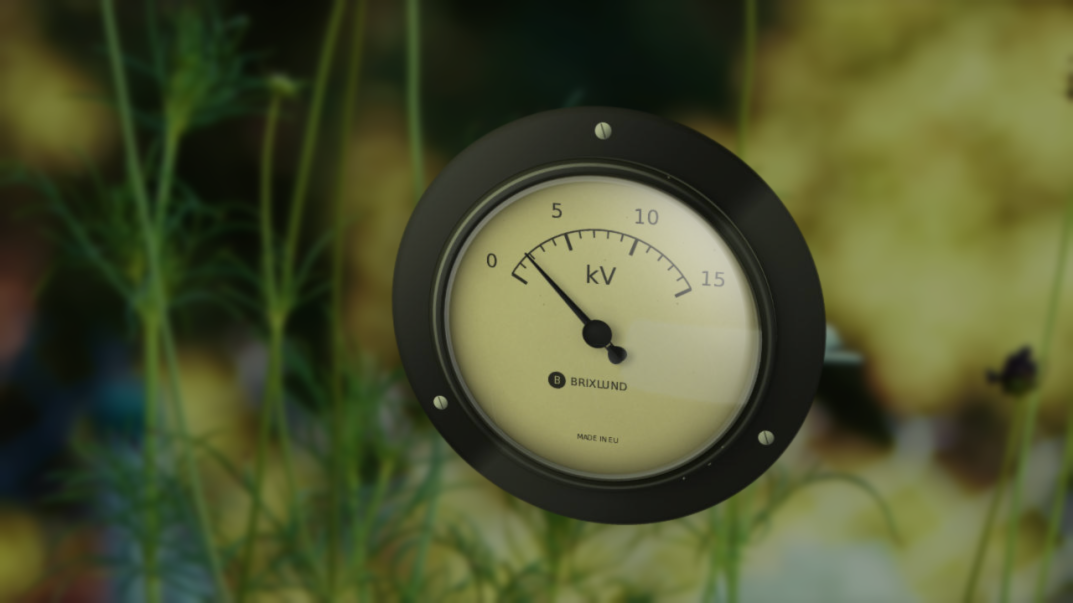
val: kV 2
